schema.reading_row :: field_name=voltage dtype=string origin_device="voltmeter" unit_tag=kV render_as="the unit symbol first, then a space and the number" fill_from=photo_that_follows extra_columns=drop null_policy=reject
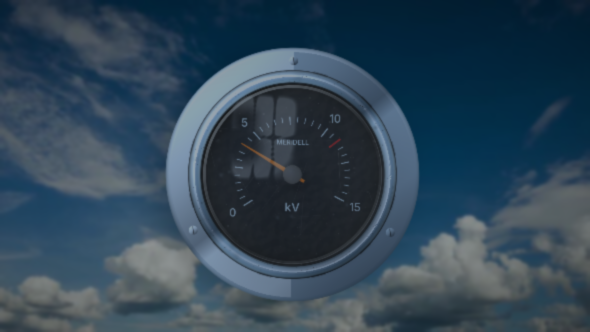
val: kV 4
